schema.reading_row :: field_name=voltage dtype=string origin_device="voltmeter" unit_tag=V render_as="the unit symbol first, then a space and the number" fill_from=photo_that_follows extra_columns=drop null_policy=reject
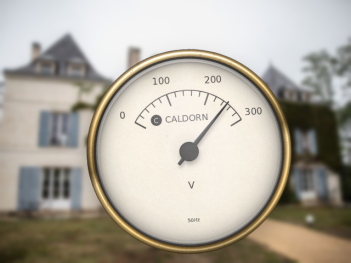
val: V 250
